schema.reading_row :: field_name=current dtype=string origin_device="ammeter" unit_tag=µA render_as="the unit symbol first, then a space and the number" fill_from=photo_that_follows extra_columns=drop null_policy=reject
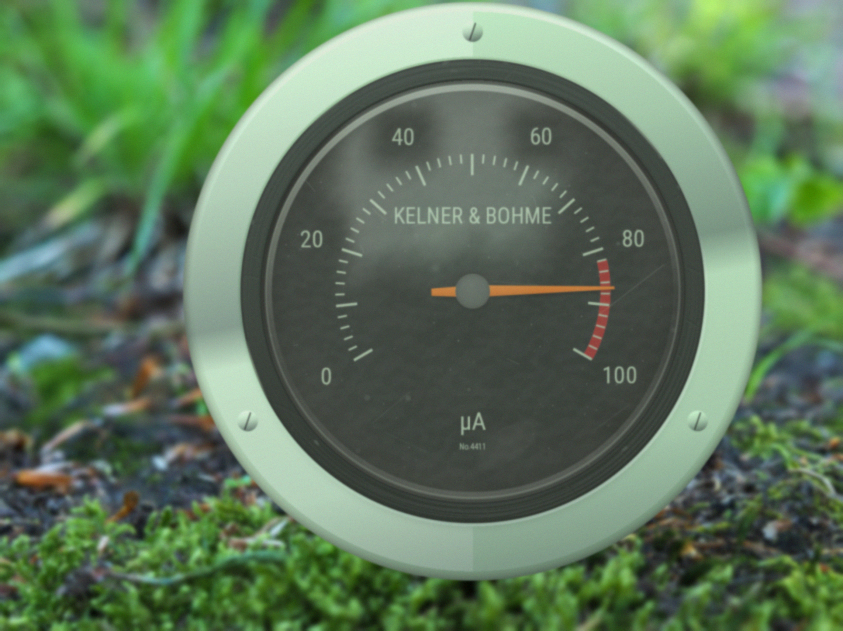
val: µA 87
